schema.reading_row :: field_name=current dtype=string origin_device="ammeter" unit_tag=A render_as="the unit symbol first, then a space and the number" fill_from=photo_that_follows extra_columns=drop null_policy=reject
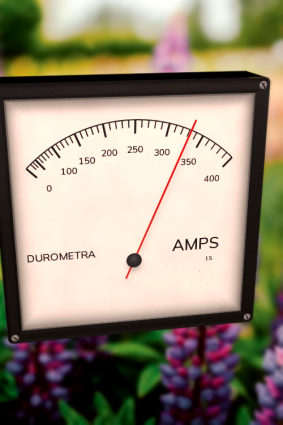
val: A 330
